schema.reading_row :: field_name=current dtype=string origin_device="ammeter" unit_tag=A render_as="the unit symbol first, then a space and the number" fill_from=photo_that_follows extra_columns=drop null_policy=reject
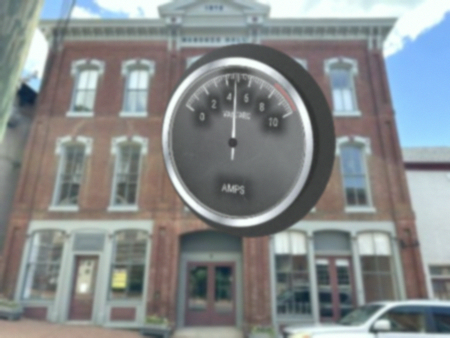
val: A 5
